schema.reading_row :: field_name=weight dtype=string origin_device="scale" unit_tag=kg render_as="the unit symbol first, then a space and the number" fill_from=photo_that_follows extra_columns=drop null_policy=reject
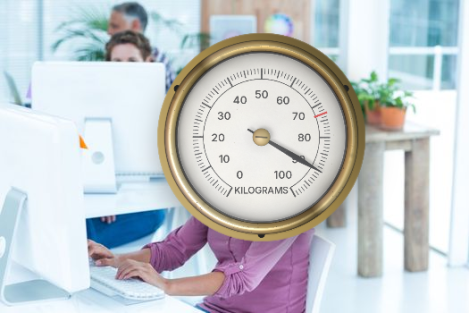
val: kg 90
